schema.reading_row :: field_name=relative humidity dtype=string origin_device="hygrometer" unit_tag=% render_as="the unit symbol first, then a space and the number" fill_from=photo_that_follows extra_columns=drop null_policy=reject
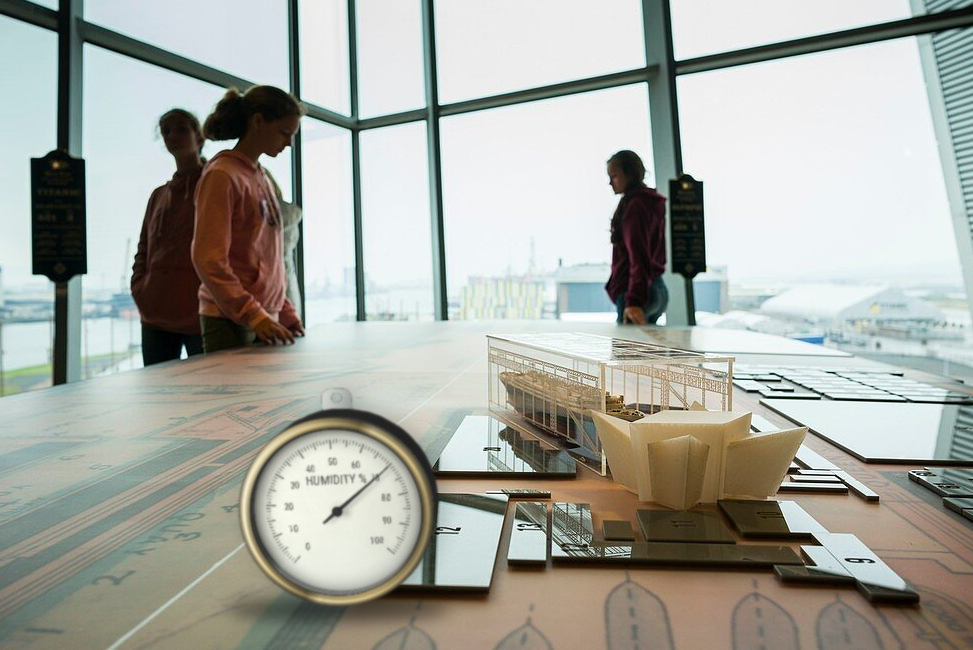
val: % 70
